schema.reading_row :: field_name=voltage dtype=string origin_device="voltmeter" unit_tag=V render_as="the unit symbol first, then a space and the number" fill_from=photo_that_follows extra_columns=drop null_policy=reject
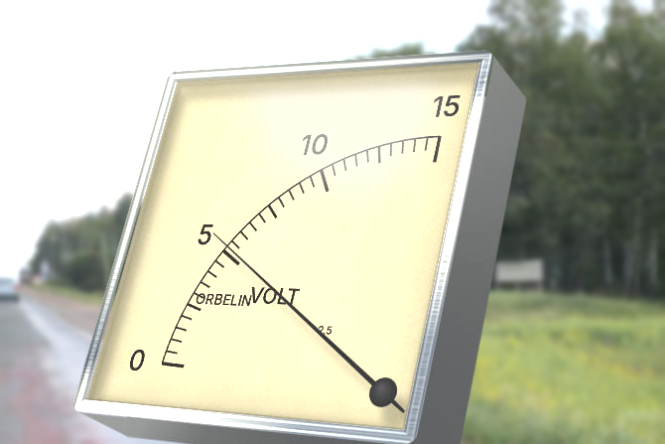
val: V 5.25
